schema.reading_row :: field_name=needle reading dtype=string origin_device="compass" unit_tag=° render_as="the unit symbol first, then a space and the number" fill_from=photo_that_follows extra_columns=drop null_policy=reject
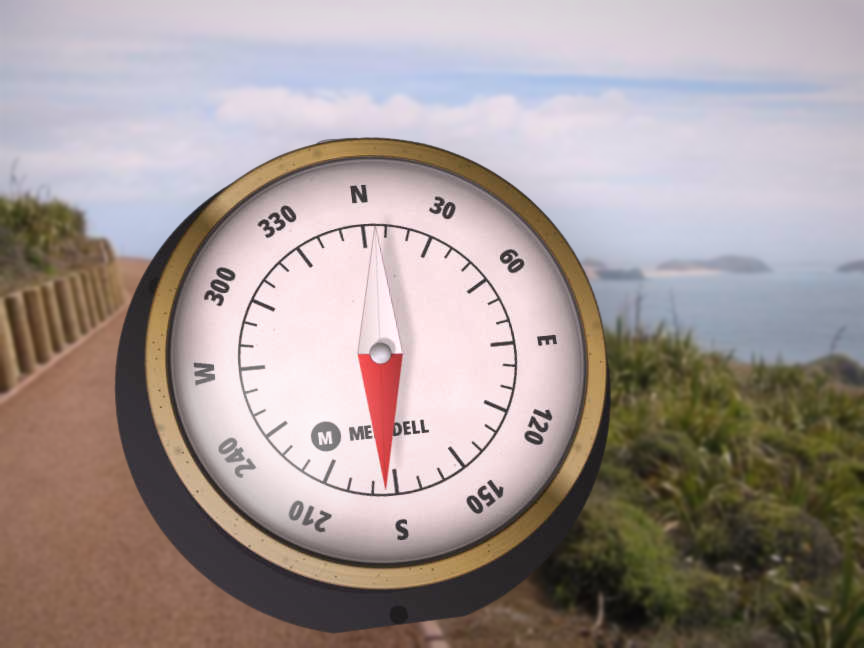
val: ° 185
